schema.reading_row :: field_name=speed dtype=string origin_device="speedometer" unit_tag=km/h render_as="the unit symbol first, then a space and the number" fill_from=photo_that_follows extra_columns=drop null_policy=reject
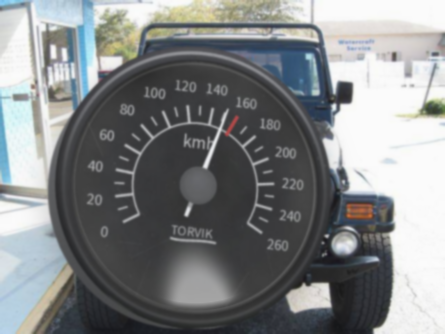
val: km/h 150
